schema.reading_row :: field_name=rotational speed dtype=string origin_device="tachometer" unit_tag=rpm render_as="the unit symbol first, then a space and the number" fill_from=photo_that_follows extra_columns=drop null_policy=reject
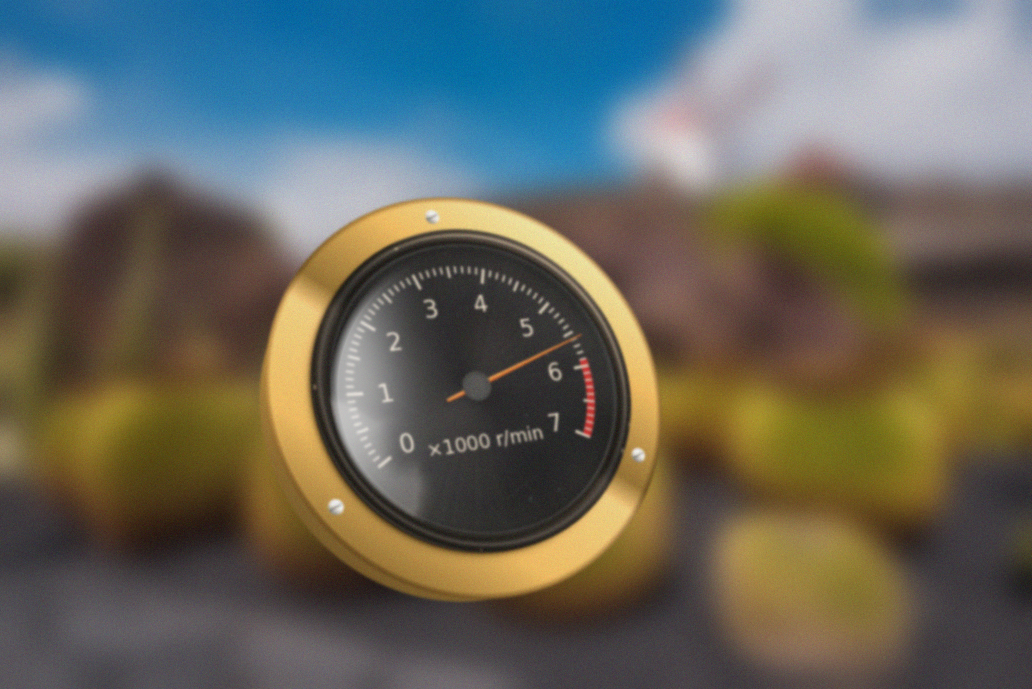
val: rpm 5600
